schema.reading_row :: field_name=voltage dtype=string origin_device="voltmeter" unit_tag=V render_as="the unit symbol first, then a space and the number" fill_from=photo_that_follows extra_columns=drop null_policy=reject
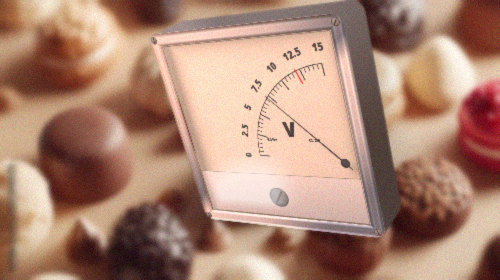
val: V 7.5
